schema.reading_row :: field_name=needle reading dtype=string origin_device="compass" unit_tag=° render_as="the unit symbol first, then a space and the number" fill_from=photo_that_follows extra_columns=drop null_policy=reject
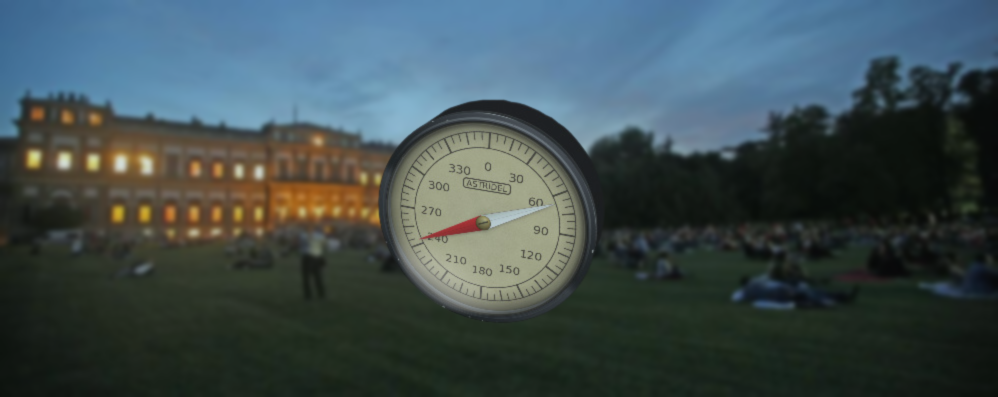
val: ° 245
